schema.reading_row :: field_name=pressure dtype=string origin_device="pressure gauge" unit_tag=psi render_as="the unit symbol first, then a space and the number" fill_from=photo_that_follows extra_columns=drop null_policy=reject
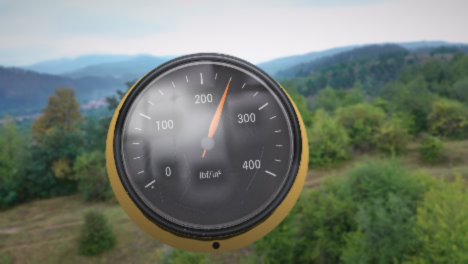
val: psi 240
